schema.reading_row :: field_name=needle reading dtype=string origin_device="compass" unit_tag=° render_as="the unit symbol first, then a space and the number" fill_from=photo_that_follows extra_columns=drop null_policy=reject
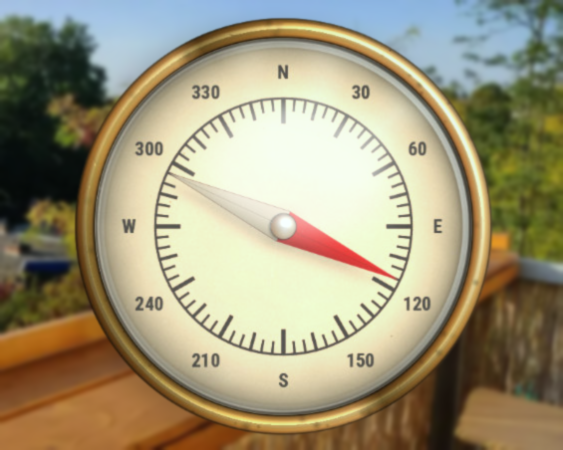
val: ° 115
